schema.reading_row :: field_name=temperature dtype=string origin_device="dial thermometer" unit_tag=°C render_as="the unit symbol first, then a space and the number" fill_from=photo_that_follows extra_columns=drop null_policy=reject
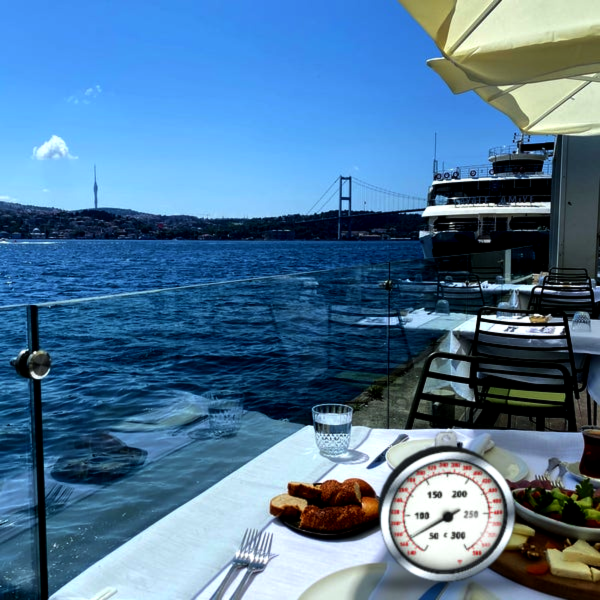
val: °C 75
